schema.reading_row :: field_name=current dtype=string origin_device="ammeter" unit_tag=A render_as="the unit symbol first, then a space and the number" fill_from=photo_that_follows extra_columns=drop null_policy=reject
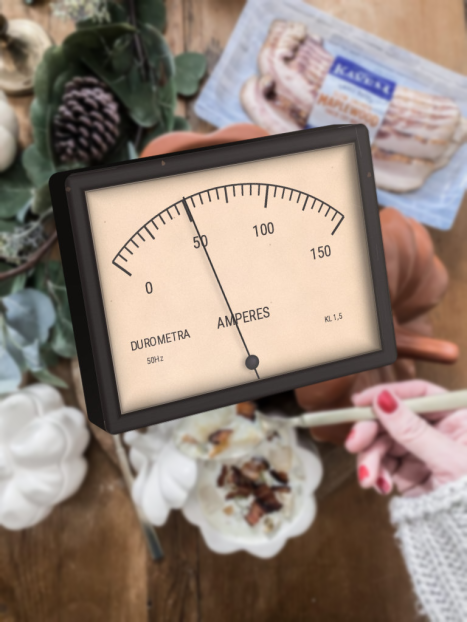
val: A 50
